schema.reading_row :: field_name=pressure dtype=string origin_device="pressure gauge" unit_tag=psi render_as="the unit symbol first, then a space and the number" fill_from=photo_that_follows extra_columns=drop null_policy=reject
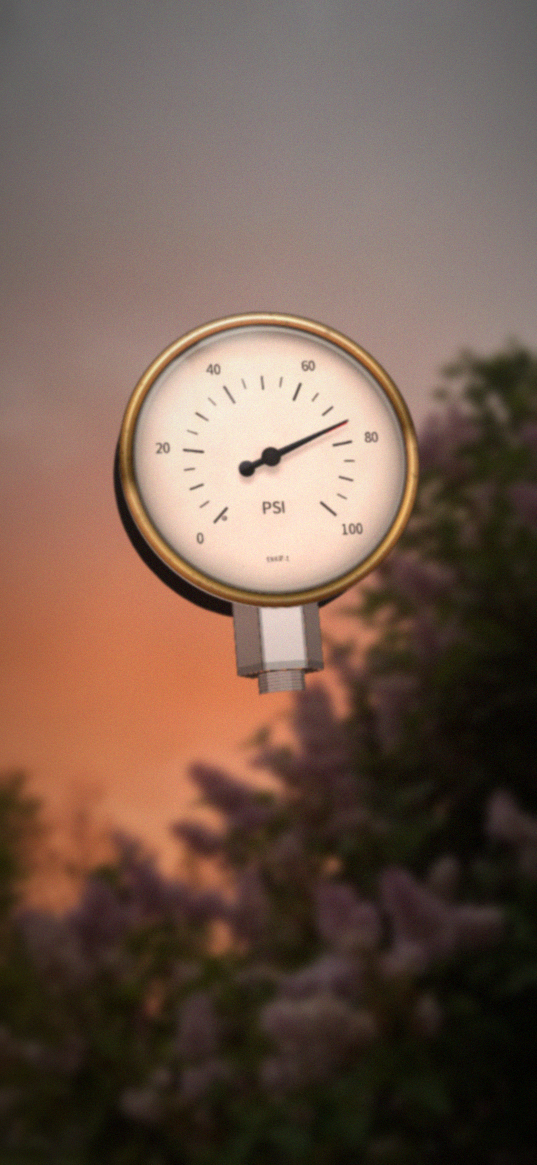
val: psi 75
